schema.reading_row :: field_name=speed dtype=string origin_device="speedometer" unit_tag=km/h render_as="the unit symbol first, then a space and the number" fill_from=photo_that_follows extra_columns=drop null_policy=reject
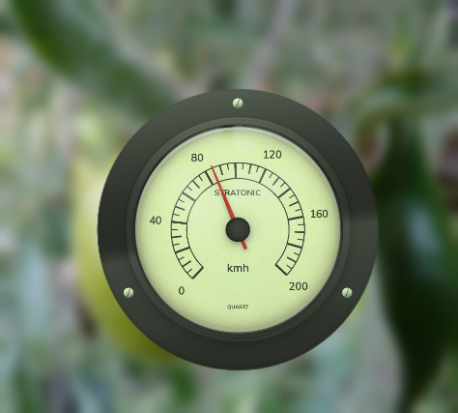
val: km/h 85
